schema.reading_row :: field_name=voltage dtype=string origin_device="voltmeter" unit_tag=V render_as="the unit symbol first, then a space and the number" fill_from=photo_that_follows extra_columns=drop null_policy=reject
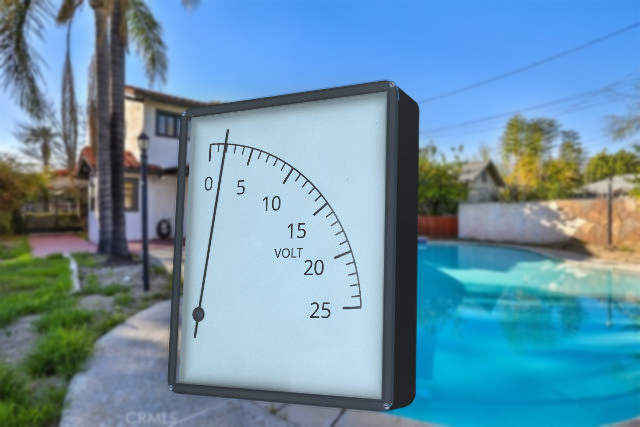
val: V 2
